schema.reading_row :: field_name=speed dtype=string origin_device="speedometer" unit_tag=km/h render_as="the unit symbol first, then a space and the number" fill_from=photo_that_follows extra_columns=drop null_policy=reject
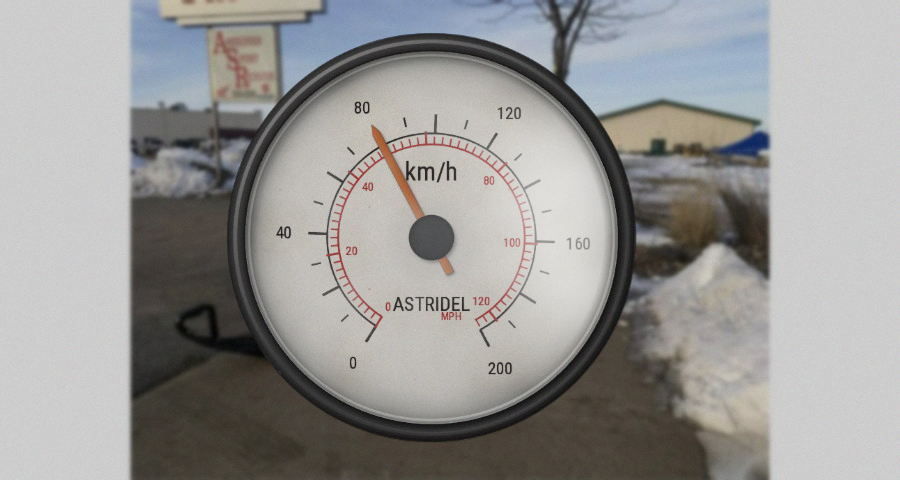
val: km/h 80
